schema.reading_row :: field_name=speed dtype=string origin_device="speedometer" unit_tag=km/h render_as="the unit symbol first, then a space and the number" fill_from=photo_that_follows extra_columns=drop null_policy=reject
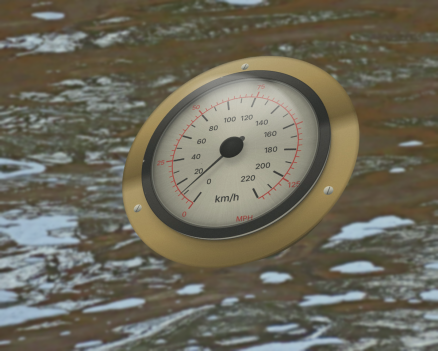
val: km/h 10
